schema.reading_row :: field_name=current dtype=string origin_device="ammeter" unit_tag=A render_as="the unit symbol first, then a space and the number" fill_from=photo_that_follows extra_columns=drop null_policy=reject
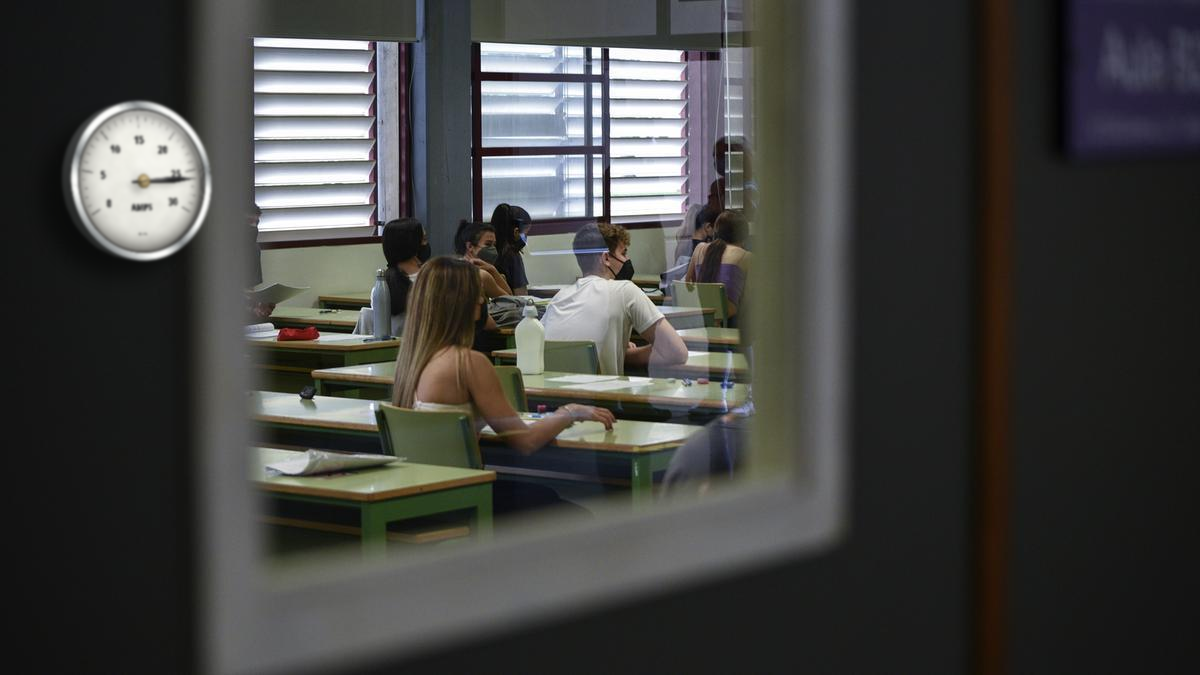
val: A 26
